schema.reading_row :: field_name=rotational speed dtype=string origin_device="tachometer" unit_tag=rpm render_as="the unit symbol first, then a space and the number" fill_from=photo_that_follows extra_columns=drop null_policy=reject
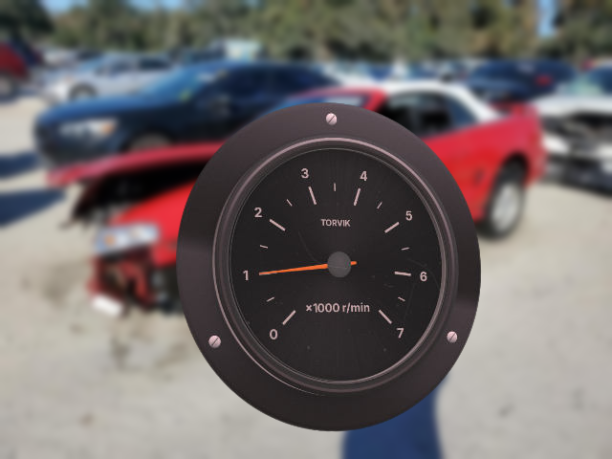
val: rpm 1000
